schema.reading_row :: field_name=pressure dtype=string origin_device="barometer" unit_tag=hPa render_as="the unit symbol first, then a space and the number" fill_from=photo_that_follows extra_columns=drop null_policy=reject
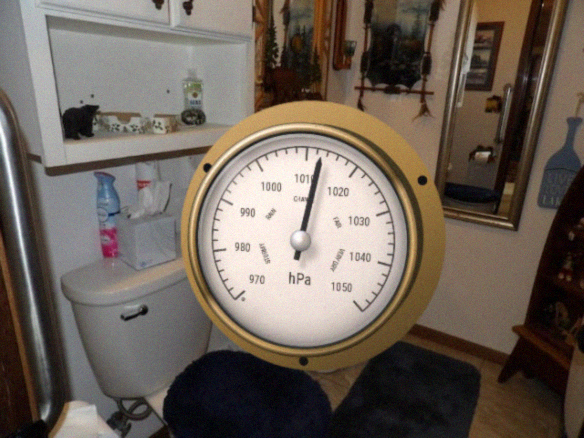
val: hPa 1013
